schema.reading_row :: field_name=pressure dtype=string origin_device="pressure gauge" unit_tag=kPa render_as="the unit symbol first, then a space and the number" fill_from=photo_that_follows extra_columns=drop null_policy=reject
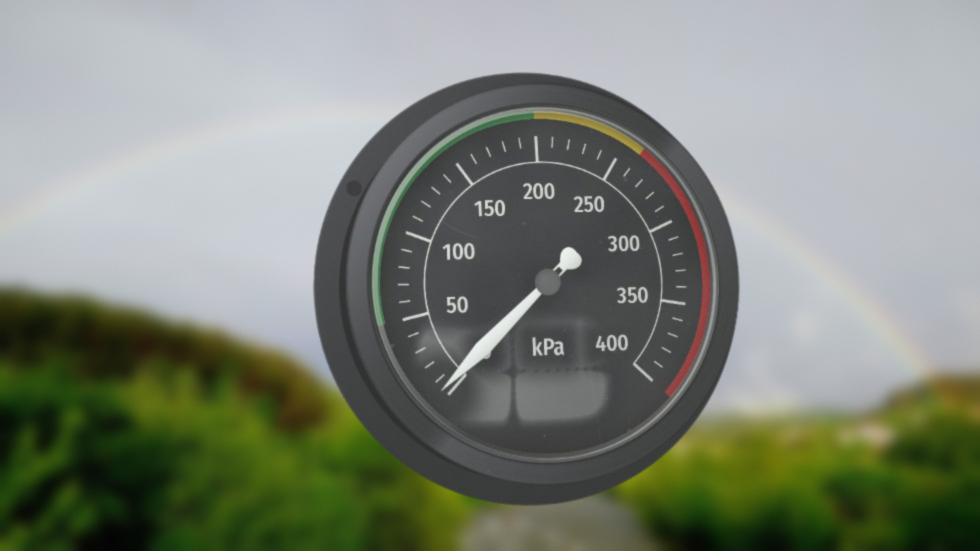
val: kPa 5
